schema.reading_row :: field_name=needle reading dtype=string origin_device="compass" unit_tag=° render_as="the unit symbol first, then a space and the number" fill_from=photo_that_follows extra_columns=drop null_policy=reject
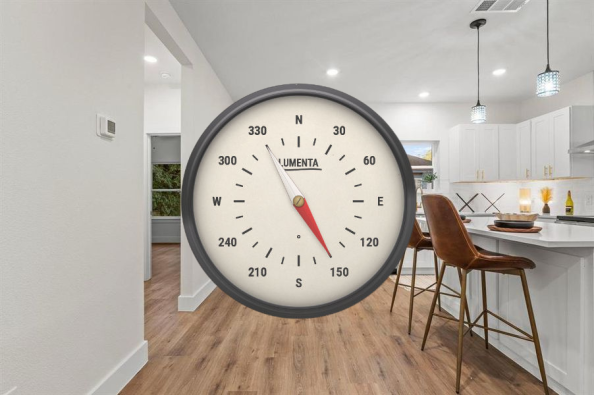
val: ° 150
